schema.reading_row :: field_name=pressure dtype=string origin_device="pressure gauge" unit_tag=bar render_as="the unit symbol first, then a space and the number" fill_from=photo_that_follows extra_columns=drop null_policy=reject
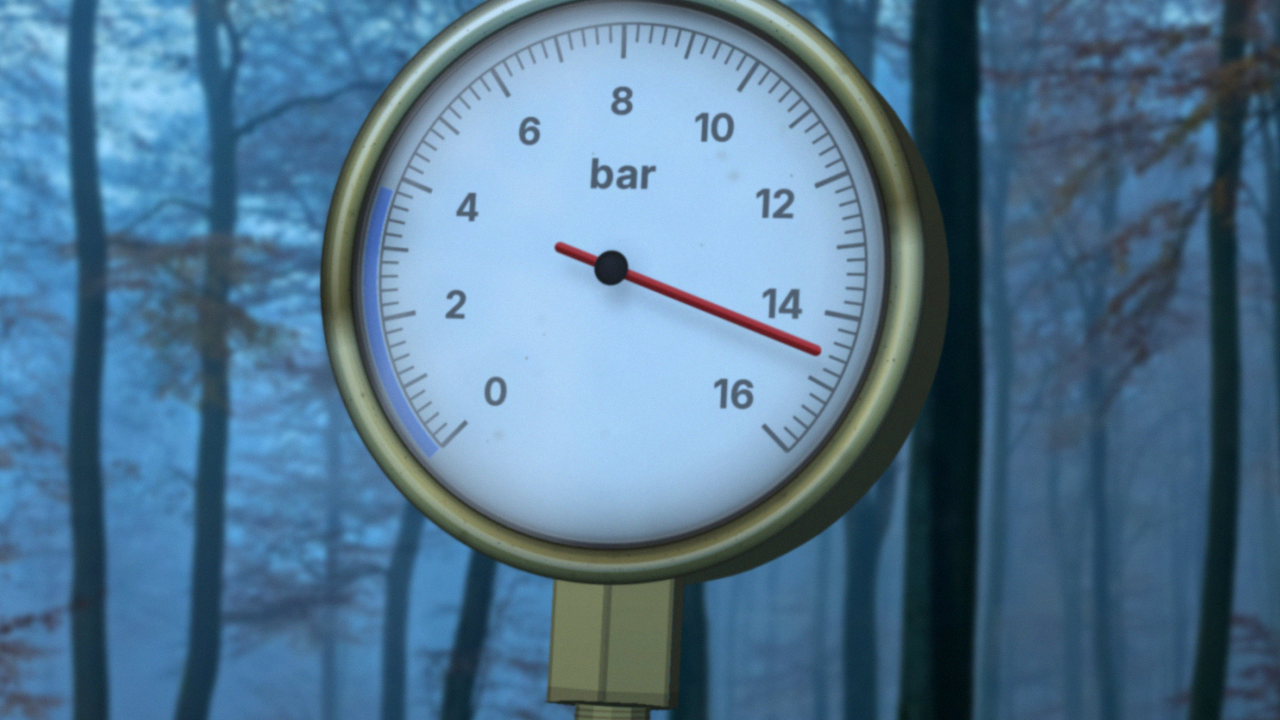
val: bar 14.6
